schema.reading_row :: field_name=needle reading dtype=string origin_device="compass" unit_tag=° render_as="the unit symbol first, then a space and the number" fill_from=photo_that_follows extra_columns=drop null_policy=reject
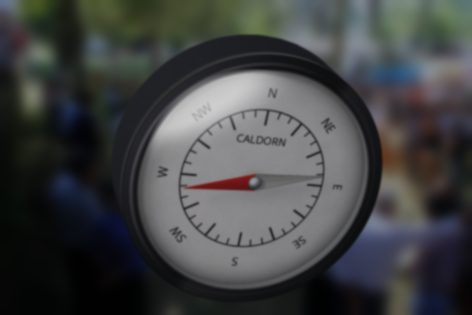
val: ° 260
